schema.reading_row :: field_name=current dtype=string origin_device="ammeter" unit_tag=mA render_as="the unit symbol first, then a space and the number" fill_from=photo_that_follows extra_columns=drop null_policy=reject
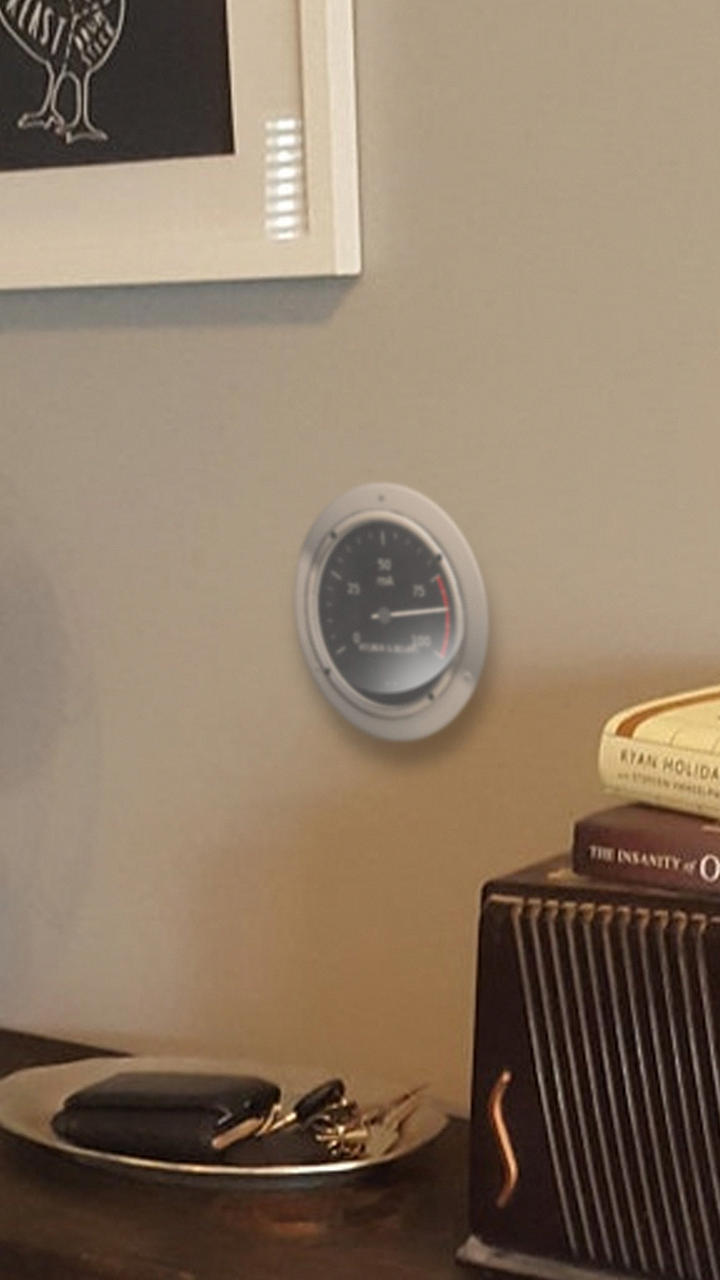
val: mA 85
